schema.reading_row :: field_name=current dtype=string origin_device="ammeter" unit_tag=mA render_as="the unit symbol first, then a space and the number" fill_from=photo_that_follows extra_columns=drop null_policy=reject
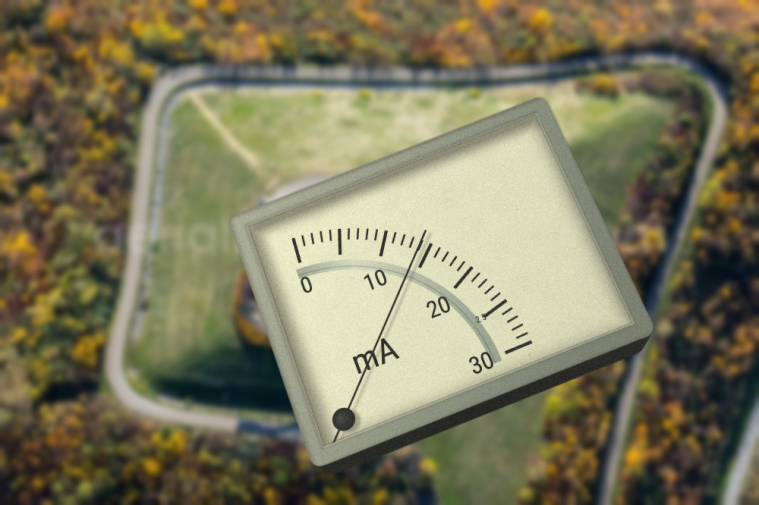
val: mA 14
